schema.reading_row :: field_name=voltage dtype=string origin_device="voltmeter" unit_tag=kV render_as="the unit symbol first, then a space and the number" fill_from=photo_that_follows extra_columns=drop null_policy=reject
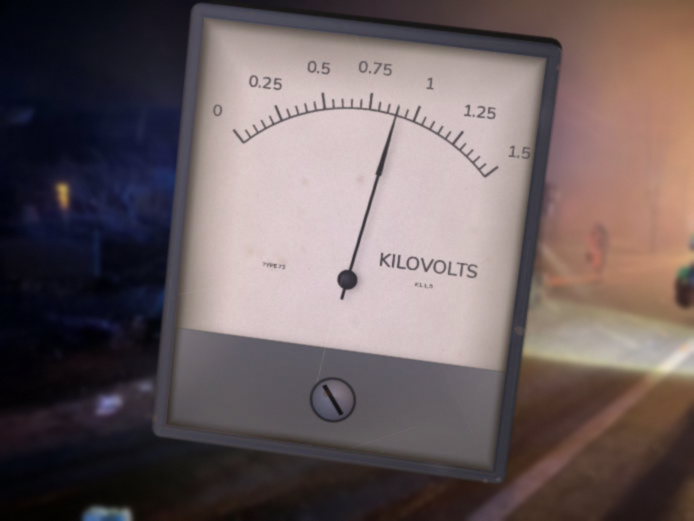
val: kV 0.9
